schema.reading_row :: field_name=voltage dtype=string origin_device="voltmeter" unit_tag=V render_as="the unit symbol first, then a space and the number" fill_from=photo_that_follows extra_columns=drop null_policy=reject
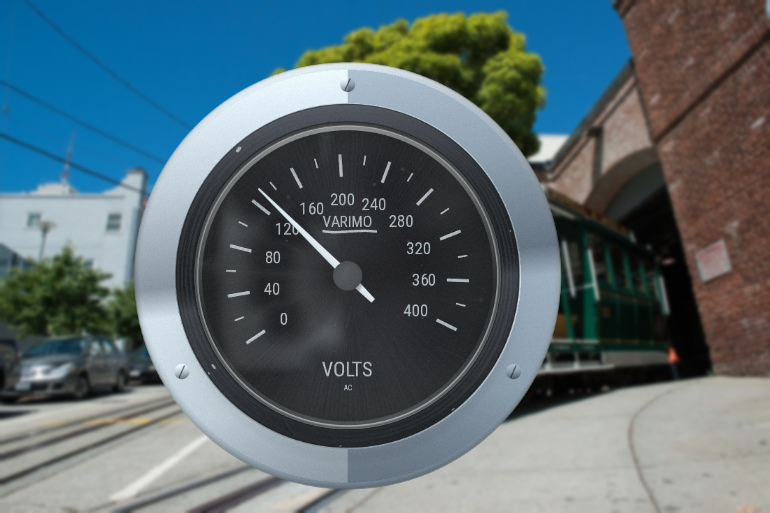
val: V 130
